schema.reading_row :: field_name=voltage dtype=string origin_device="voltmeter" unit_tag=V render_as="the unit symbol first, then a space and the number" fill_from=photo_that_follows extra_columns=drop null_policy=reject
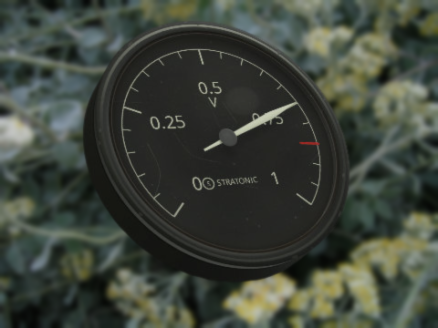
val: V 0.75
